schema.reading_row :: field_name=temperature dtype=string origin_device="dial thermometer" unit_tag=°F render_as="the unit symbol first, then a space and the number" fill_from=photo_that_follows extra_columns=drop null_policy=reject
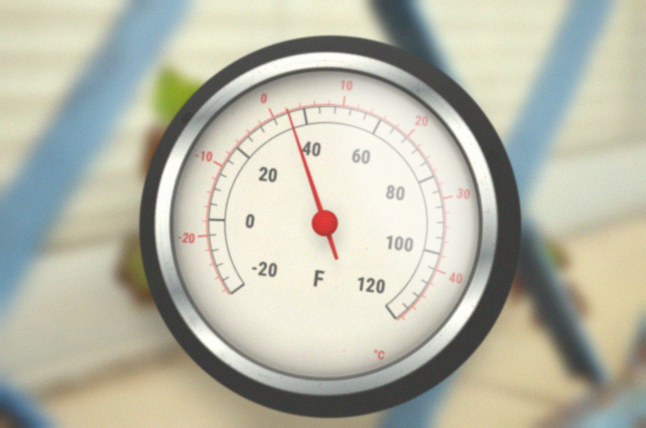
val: °F 36
